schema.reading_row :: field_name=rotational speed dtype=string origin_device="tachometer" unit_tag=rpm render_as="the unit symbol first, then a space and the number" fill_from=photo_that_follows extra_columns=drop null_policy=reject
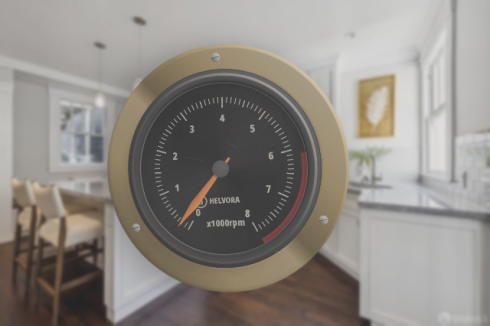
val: rpm 200
